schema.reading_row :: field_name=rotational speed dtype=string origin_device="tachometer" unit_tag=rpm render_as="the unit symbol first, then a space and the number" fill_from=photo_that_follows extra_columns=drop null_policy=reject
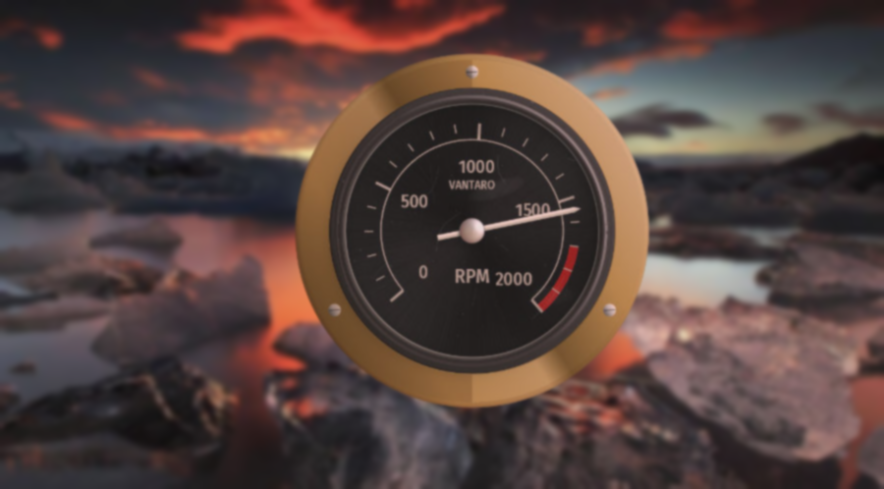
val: rpm 1550
